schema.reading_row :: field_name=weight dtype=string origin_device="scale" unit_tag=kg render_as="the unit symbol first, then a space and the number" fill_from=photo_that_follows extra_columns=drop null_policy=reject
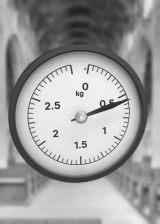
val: kg 0.55
